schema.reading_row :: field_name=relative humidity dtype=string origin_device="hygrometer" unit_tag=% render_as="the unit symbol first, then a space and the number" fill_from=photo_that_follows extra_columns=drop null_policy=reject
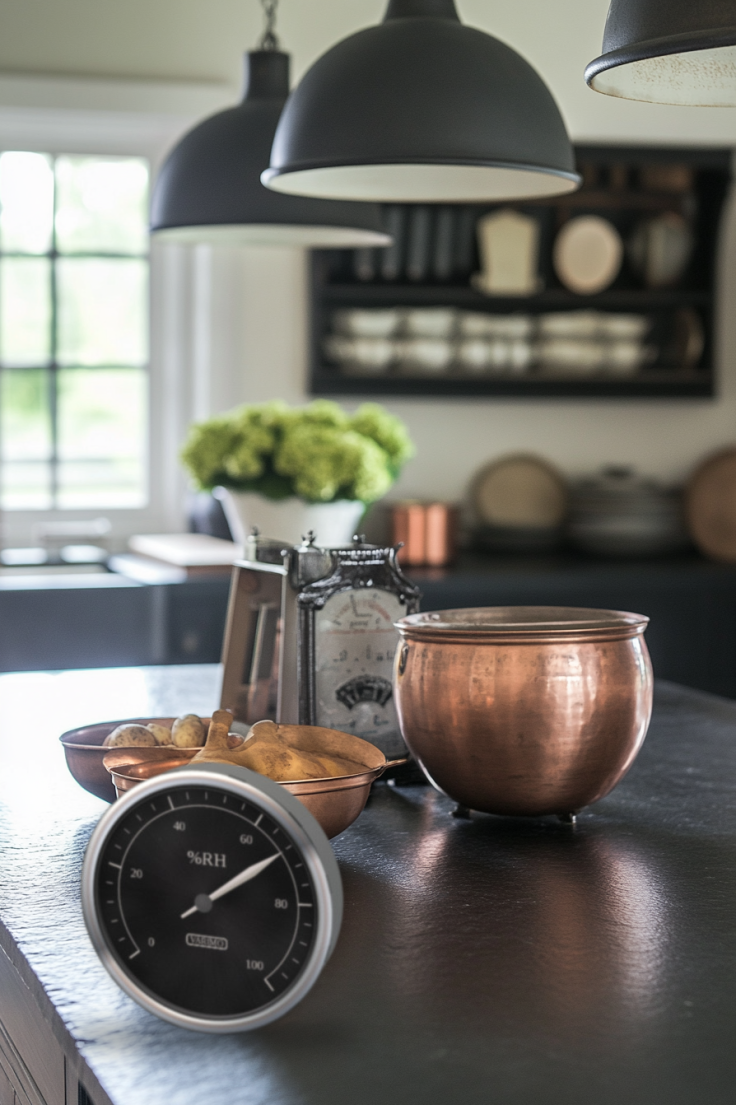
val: % 68
